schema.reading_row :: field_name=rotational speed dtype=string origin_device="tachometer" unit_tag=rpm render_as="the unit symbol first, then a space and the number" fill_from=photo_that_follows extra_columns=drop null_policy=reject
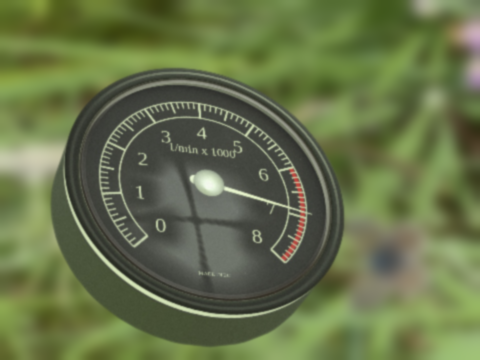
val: rpm 7000
